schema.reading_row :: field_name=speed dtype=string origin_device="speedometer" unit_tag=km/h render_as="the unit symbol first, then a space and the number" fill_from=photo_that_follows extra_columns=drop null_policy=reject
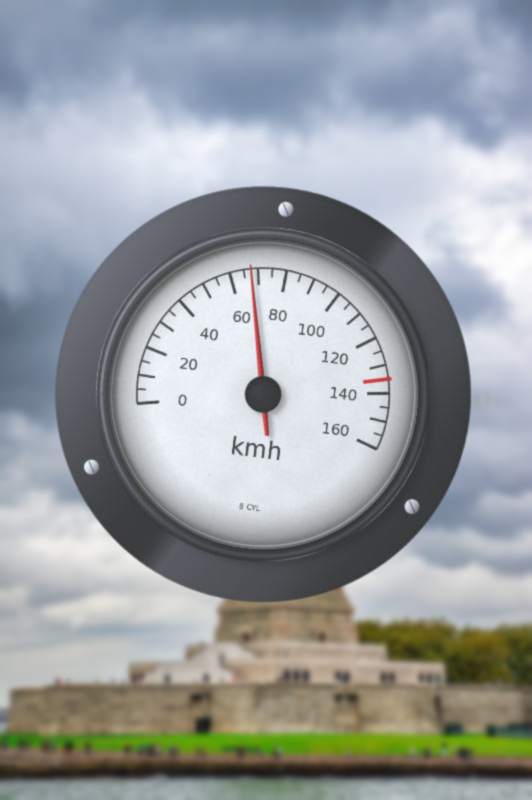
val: km/h 67.5
